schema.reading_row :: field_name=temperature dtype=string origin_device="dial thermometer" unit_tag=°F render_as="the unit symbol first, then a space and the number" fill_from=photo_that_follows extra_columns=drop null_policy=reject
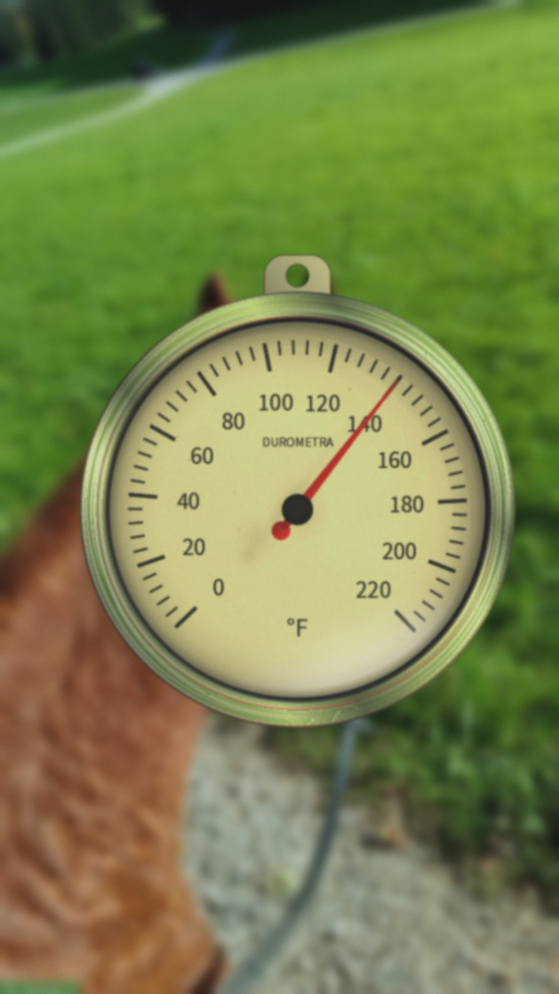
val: °F 140
